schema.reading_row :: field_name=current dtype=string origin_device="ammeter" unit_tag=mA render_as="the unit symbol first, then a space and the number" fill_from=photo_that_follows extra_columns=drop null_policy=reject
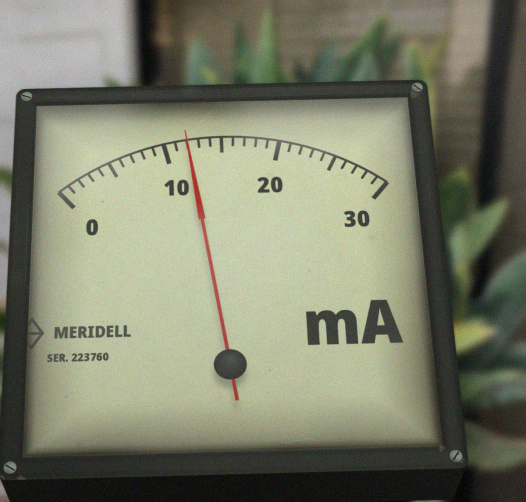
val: mA 12
